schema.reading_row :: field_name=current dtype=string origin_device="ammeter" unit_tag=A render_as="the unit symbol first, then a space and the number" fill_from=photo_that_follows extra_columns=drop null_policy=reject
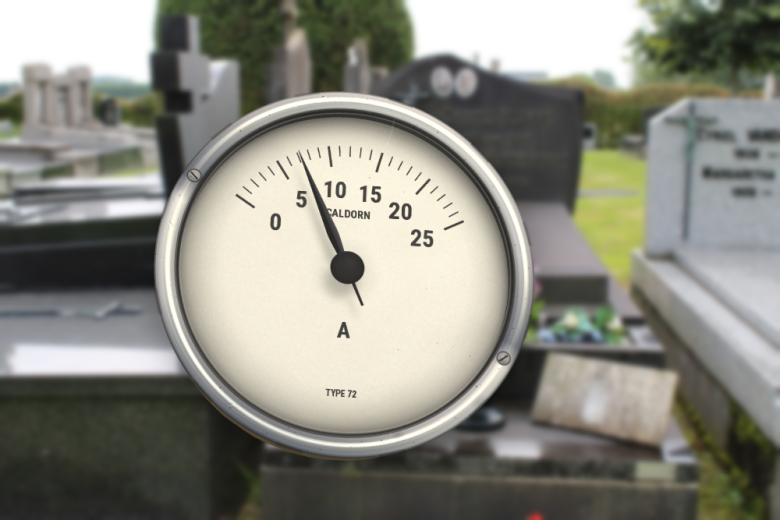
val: A 7
